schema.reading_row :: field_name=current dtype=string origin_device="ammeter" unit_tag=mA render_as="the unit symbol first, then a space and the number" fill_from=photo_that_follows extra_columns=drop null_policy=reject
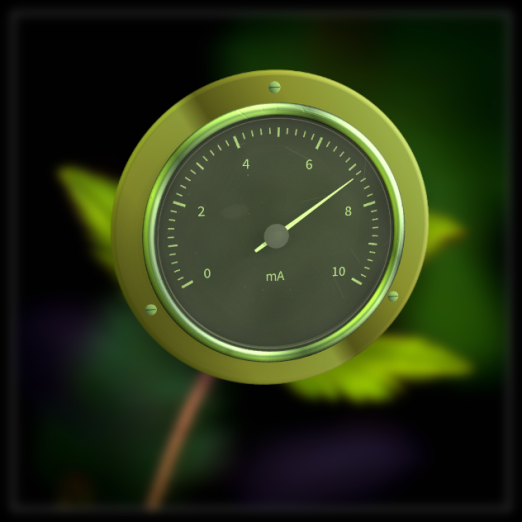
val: mA 7.2
